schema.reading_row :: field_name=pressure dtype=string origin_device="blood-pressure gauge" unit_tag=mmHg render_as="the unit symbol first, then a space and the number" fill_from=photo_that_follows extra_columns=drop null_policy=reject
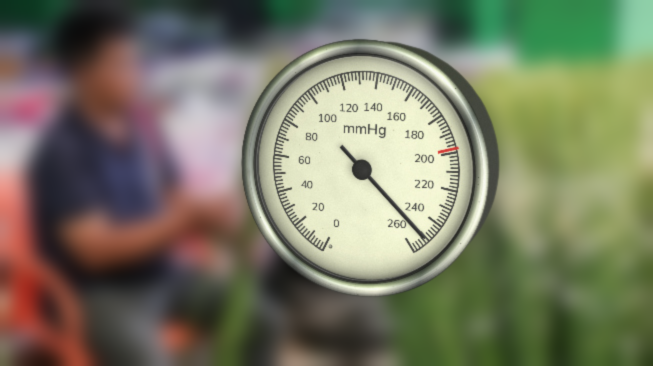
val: mmHg 250
